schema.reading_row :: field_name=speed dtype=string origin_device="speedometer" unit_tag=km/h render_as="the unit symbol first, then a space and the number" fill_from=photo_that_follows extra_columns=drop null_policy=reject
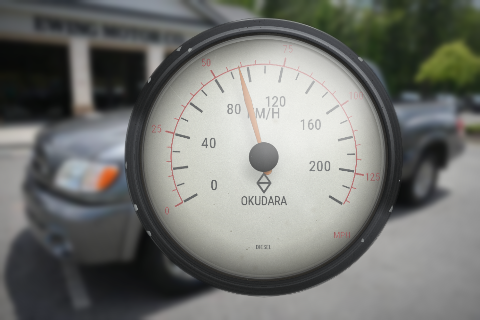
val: km/h 95
